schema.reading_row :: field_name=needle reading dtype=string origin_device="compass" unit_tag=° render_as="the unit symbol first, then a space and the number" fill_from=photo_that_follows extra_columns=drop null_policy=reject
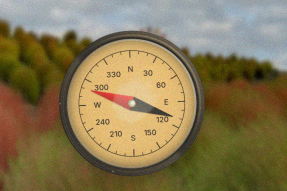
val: ° 290
